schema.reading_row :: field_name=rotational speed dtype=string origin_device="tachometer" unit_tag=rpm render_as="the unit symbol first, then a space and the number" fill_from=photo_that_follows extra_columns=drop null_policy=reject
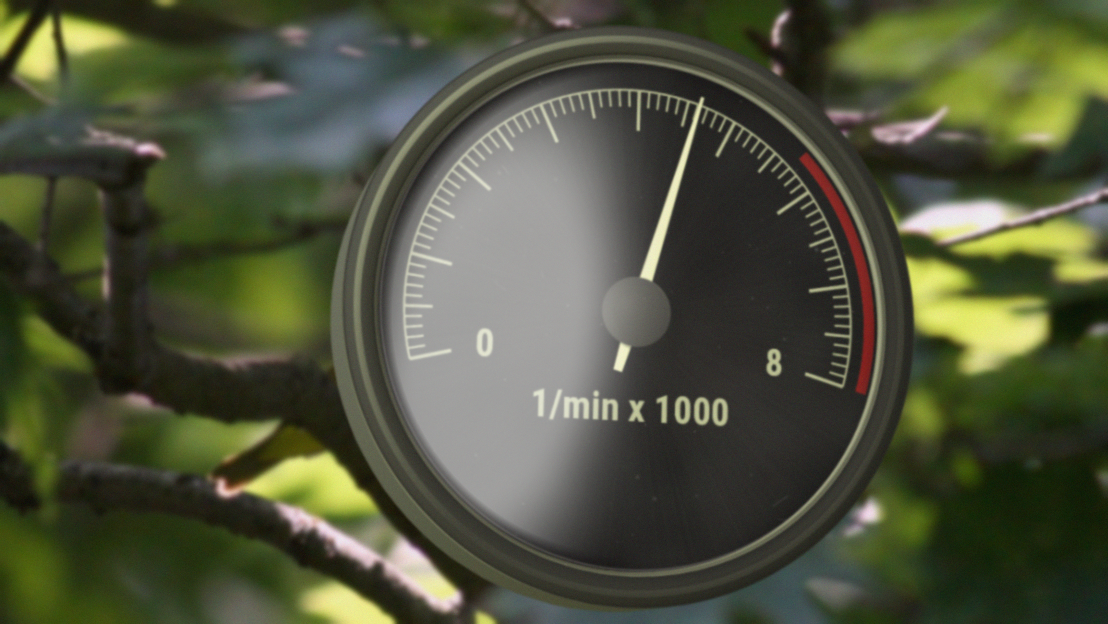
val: rpm 4600
